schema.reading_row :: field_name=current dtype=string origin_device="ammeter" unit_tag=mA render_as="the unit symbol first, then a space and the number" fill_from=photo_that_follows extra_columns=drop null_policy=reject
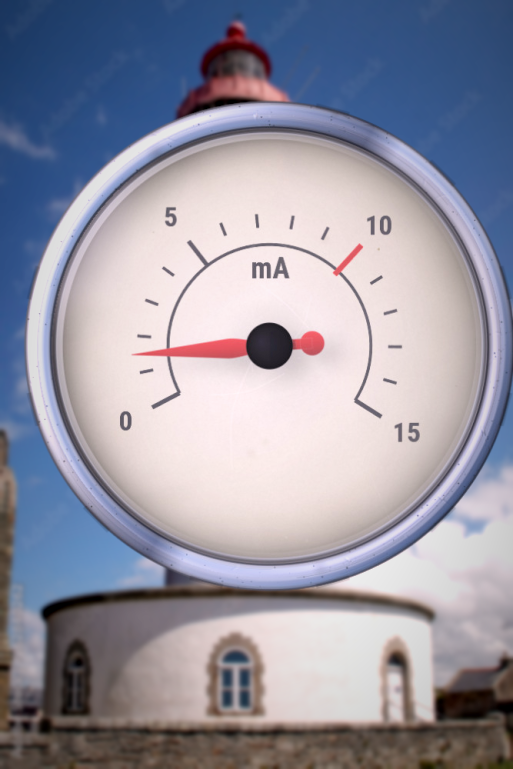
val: mA 1.5
